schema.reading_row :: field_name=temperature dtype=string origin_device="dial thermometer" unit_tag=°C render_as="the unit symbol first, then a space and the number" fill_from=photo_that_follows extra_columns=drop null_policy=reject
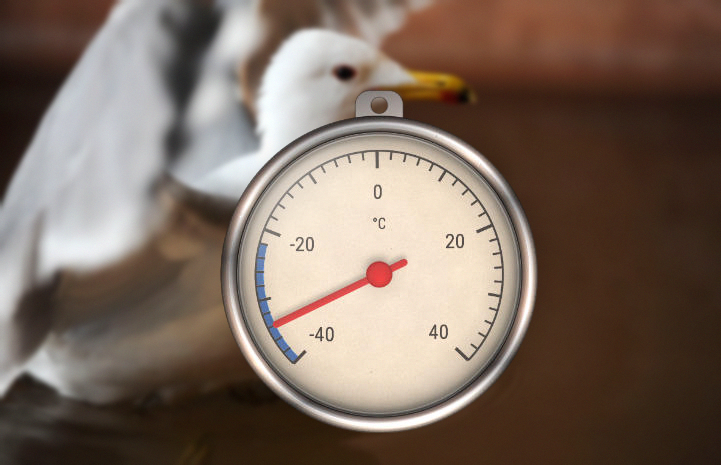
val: °C -34
